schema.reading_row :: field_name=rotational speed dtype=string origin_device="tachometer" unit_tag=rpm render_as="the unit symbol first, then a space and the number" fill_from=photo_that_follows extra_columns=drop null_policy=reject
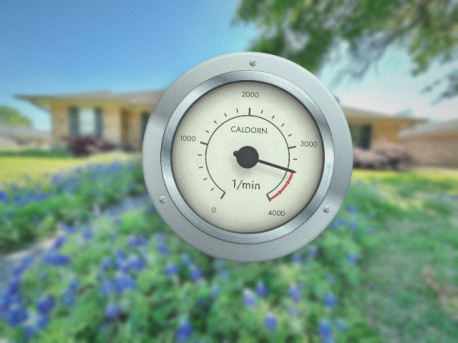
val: rpm 3400
